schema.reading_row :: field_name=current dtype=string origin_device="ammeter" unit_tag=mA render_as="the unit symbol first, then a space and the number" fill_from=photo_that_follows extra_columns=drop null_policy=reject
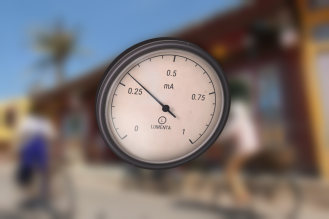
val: mA 0.3
